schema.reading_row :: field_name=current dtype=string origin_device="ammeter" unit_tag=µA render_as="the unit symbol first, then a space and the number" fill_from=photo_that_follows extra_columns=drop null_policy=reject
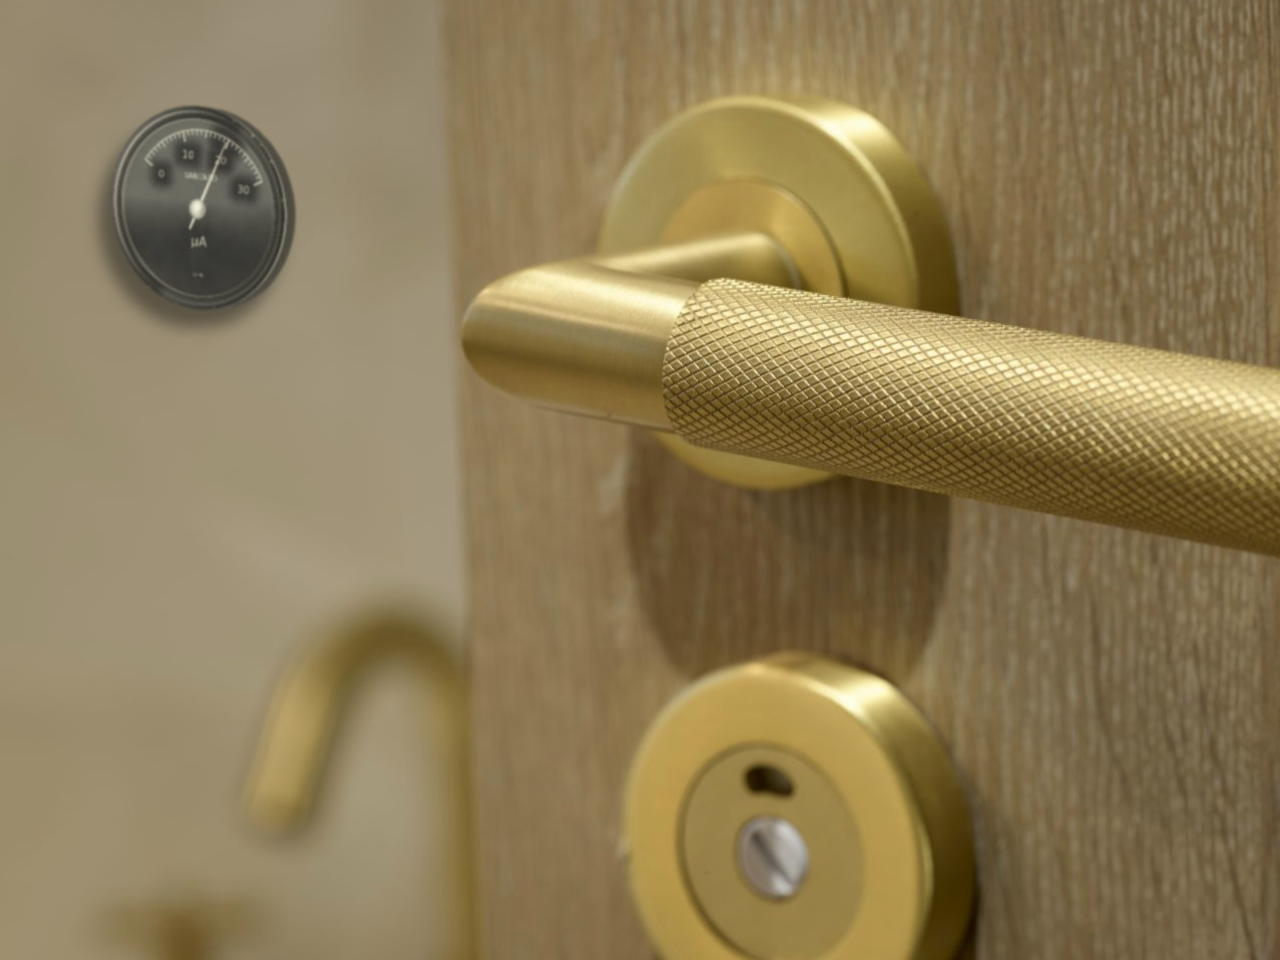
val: µA 20
